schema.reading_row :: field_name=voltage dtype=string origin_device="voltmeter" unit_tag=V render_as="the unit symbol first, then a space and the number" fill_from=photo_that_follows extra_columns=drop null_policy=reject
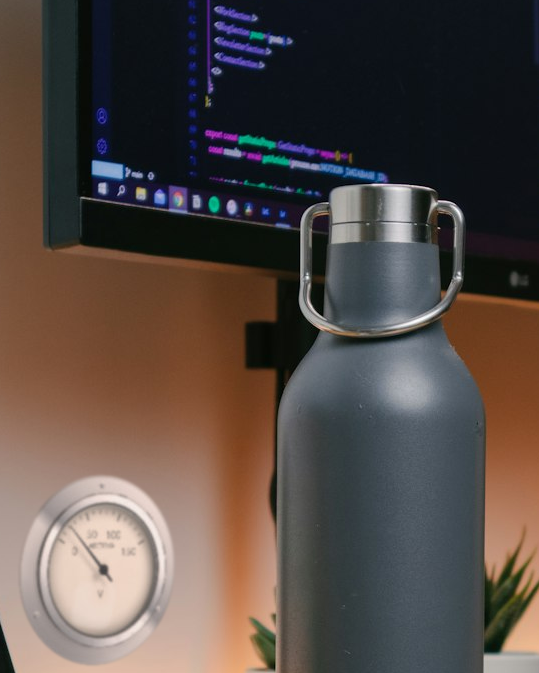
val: V 20
